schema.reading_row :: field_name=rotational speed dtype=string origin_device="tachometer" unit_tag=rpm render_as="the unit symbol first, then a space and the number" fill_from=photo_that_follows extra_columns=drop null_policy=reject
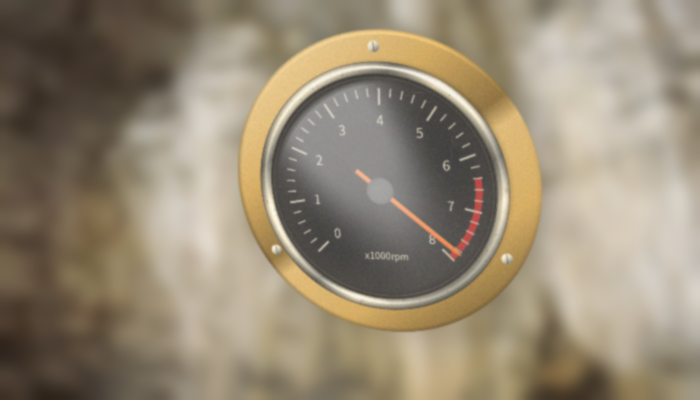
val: rpm 7800
